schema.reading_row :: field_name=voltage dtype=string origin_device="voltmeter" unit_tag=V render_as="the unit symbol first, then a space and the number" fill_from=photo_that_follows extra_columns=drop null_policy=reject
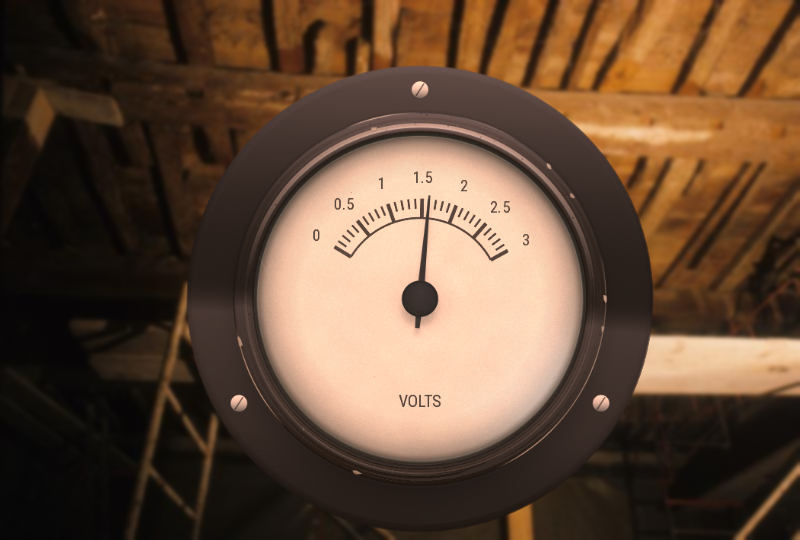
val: V 1.6
